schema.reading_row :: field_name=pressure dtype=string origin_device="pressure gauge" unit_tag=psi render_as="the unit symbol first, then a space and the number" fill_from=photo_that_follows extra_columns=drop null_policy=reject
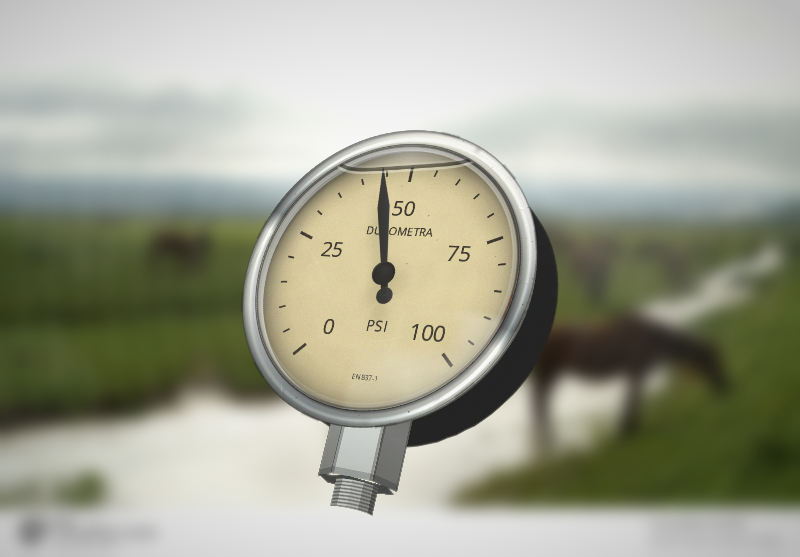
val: psi 45
